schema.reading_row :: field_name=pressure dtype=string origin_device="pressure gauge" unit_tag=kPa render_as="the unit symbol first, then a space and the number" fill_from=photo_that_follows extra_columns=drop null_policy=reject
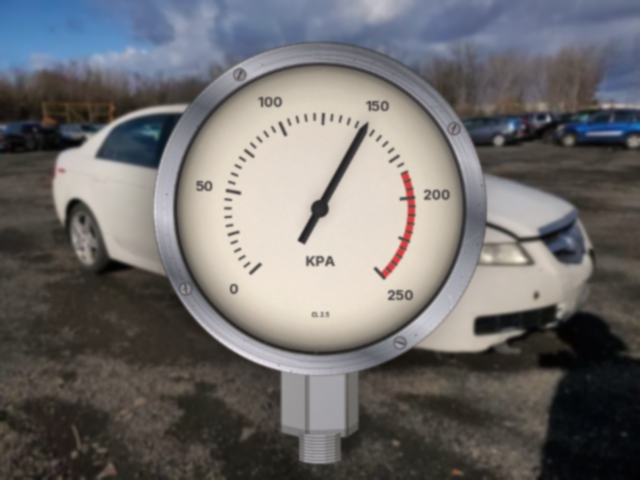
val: kPa 150
